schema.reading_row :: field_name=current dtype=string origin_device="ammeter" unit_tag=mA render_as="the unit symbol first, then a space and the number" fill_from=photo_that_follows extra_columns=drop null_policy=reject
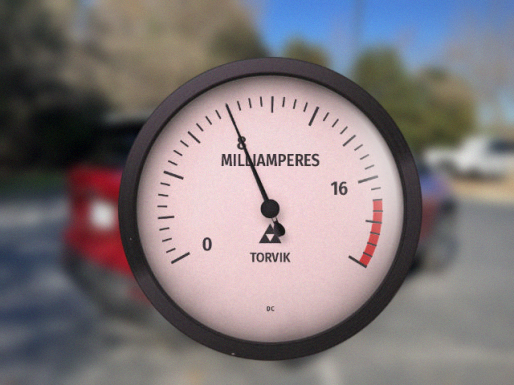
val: mA 8
